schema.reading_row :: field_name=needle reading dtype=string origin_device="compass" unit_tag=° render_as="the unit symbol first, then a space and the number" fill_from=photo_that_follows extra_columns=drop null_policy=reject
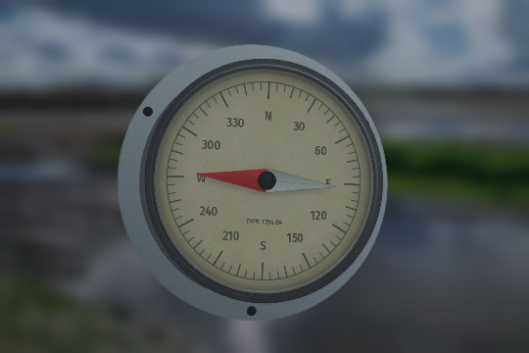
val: ° 272.5
